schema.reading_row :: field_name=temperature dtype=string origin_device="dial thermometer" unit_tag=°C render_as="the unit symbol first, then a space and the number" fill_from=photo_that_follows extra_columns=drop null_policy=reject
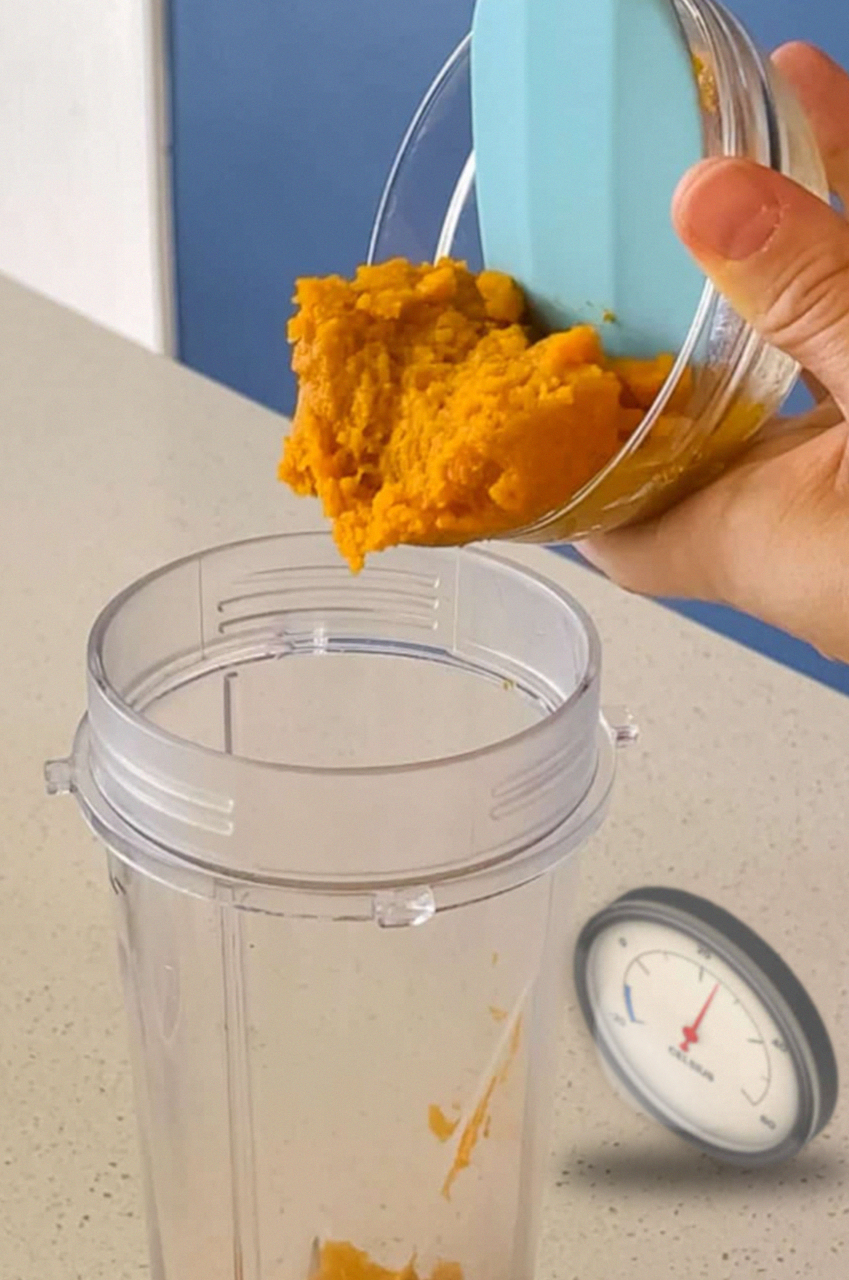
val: °C 25
